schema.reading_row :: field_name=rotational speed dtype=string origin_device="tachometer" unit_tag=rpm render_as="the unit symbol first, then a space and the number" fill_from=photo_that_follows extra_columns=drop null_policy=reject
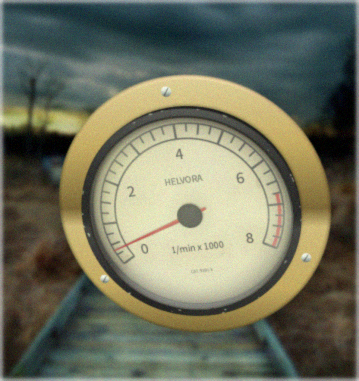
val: rpm 375
